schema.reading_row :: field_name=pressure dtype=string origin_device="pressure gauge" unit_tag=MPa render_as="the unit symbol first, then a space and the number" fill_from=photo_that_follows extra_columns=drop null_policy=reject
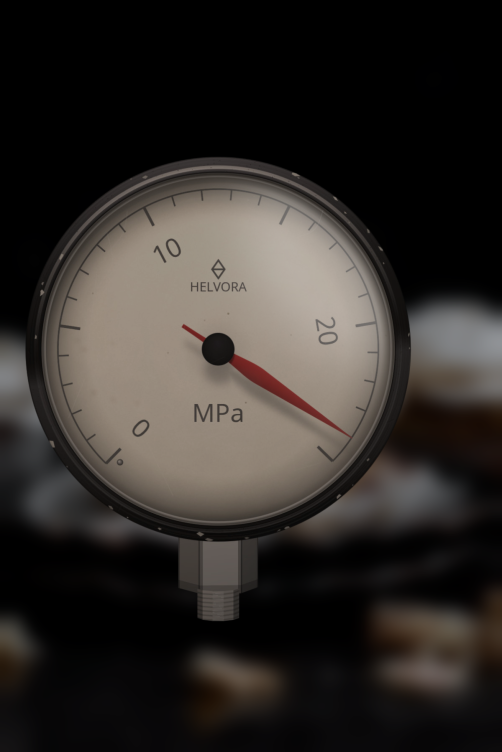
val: MPa 24
